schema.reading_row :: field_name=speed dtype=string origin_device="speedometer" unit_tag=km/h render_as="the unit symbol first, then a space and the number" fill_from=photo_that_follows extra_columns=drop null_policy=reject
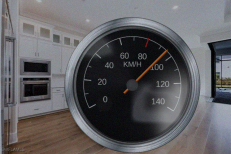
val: km/h 95
